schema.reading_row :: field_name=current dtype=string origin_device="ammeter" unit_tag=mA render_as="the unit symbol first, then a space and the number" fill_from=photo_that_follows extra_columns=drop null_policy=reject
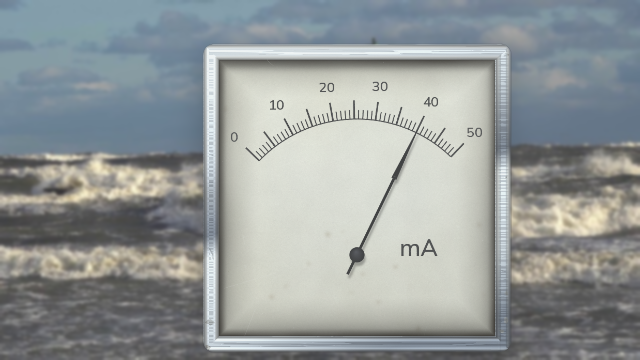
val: mA 40
